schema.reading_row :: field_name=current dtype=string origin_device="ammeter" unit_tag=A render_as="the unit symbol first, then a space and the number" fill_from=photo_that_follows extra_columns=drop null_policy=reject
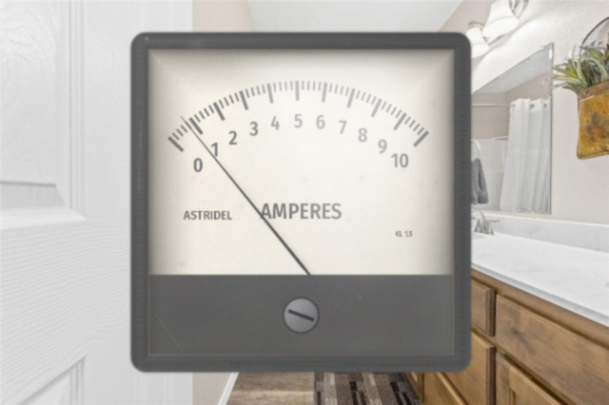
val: A 0.8
